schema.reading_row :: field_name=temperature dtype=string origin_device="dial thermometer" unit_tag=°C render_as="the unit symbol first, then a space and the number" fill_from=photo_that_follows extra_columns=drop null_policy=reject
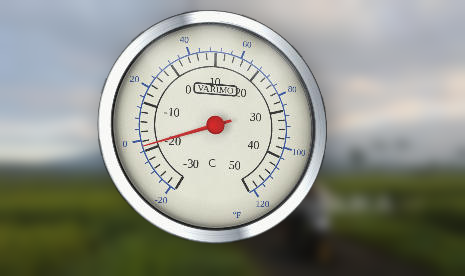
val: °C -19
